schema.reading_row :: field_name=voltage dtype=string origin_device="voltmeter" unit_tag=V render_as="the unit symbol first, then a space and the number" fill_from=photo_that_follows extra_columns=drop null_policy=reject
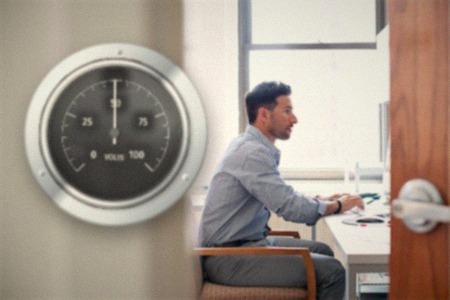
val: V 50
